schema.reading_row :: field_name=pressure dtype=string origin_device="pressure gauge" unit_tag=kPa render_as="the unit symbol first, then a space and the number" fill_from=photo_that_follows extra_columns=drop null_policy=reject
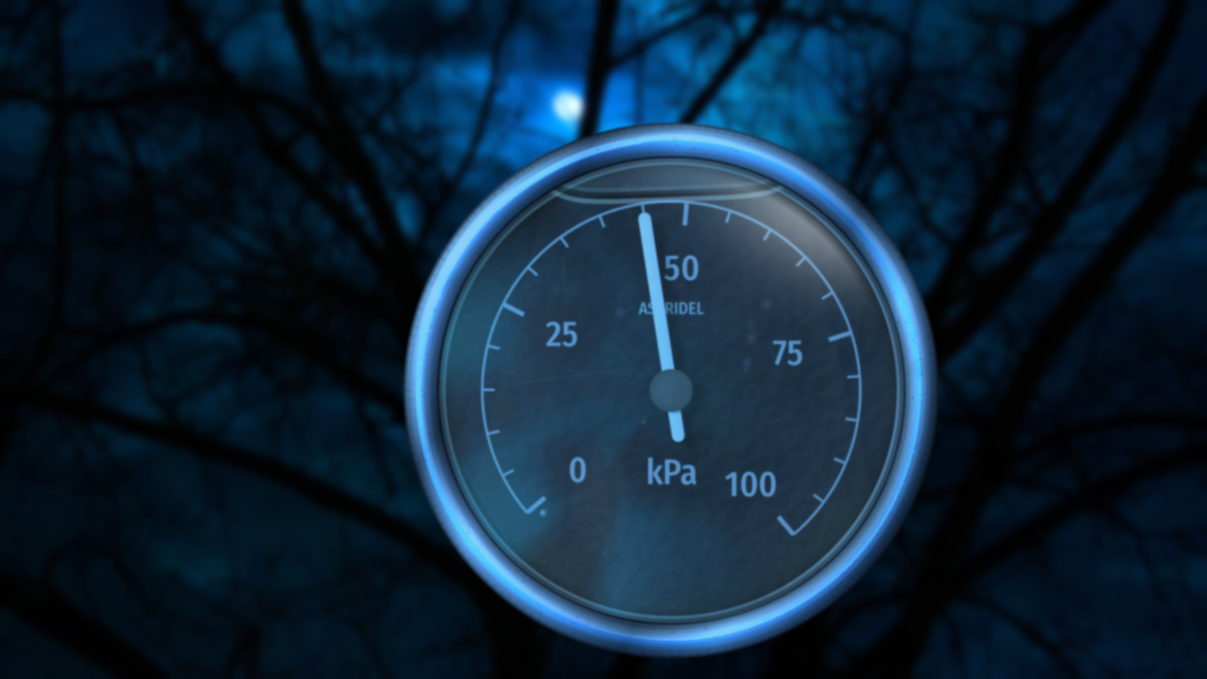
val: kPa 45
